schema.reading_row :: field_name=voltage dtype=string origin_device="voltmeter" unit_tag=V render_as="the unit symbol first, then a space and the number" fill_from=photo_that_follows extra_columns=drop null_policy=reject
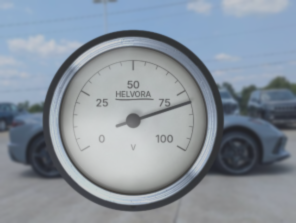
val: V 80
